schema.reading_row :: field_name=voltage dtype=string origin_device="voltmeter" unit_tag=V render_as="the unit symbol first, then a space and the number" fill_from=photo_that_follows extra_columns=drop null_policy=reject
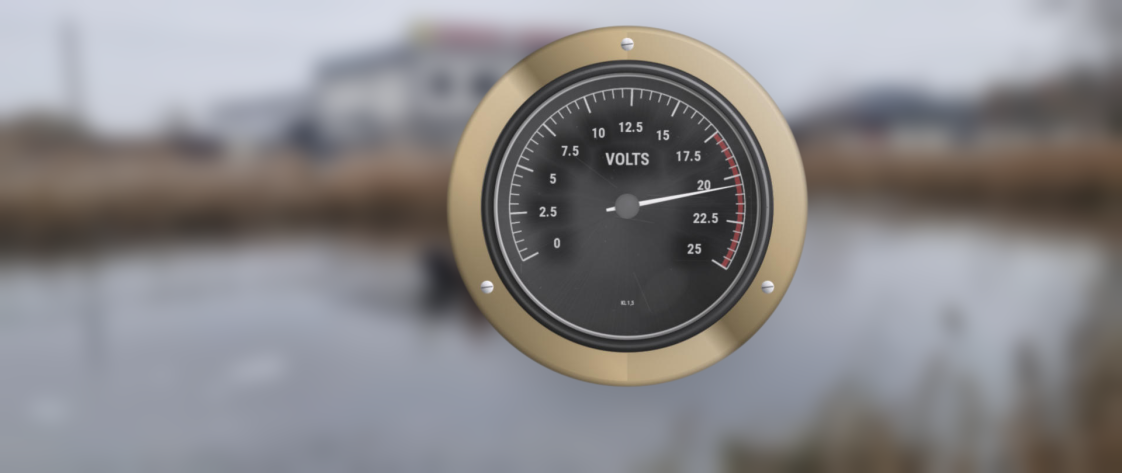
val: V 20.5
